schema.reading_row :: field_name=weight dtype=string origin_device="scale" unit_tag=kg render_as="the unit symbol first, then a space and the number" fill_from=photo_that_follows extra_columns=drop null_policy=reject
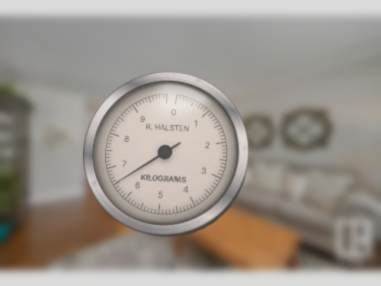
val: kg 6.5
